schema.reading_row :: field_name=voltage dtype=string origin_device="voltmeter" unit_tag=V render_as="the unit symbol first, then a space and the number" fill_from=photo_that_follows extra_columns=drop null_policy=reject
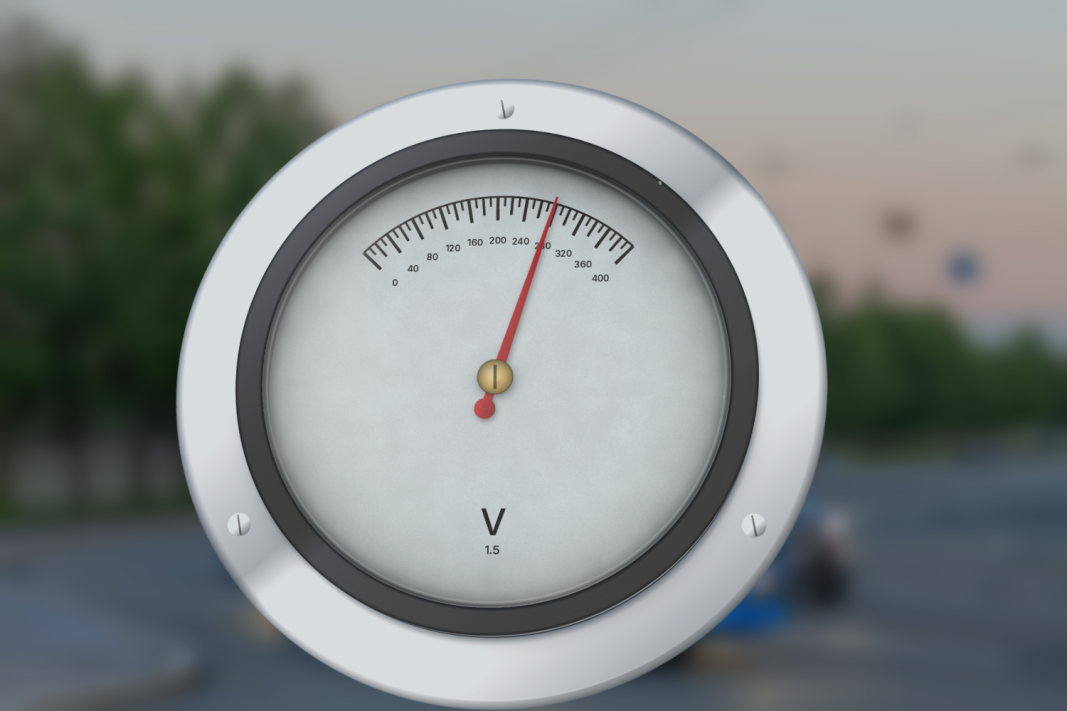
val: V 280
